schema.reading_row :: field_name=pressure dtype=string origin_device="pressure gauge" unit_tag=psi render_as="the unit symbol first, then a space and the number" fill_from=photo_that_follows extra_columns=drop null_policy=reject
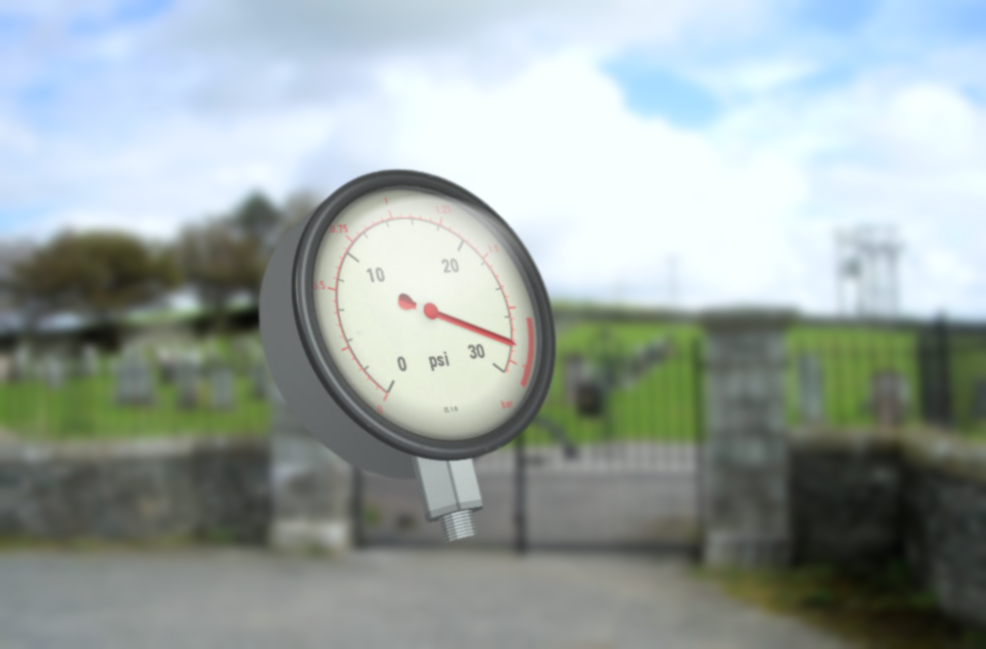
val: psi 28
